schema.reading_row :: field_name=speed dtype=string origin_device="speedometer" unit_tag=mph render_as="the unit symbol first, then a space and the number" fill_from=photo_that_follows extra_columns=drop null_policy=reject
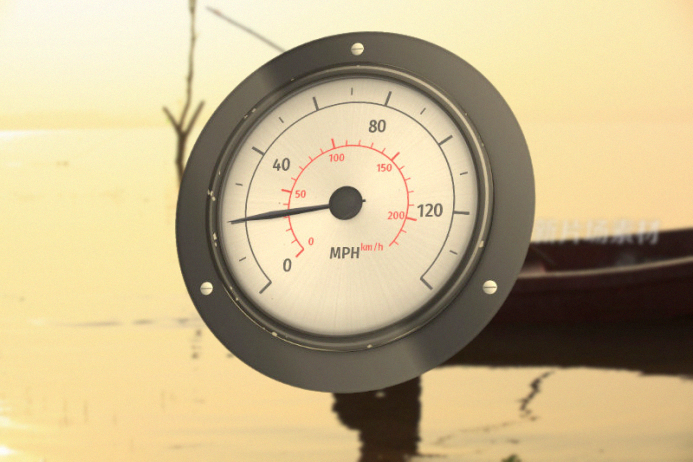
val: mph 20
